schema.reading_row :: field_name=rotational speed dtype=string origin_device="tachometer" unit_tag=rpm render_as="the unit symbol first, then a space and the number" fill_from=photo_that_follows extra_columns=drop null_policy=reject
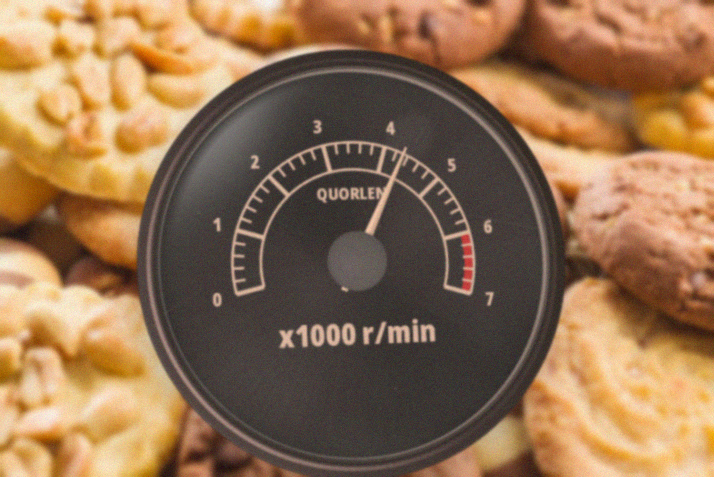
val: rpm 4300
